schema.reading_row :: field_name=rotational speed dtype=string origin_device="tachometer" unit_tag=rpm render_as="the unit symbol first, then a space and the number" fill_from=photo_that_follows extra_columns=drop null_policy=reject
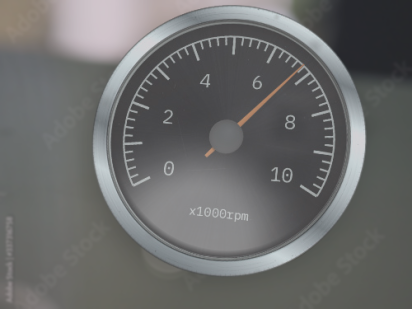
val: rpm 6800
